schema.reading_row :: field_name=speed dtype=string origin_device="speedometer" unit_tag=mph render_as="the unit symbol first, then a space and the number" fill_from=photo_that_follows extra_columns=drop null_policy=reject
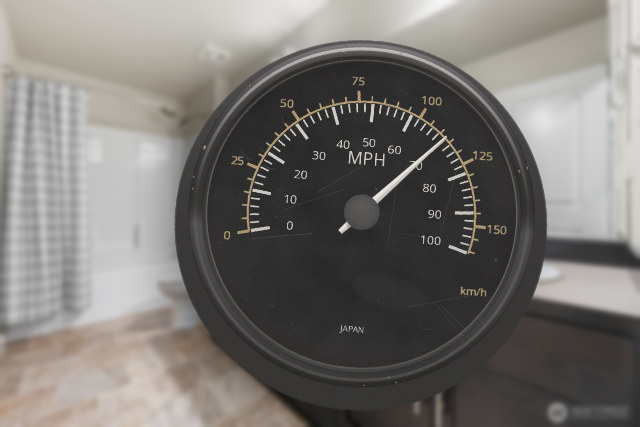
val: mph 70
